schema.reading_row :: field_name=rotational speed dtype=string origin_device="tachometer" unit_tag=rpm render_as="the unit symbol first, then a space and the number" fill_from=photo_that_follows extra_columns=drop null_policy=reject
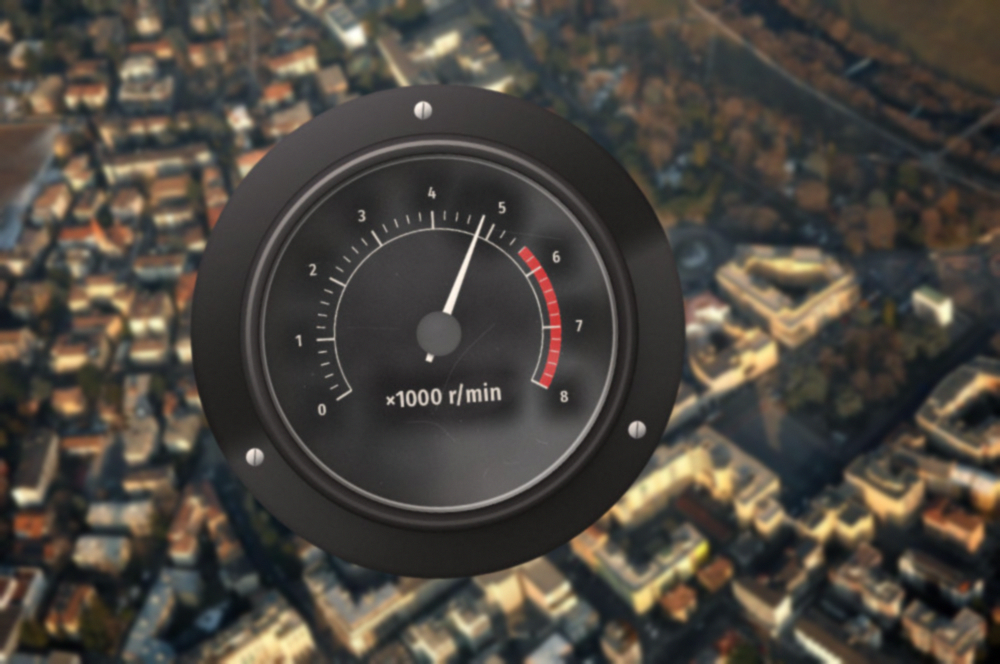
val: rpm 4800
